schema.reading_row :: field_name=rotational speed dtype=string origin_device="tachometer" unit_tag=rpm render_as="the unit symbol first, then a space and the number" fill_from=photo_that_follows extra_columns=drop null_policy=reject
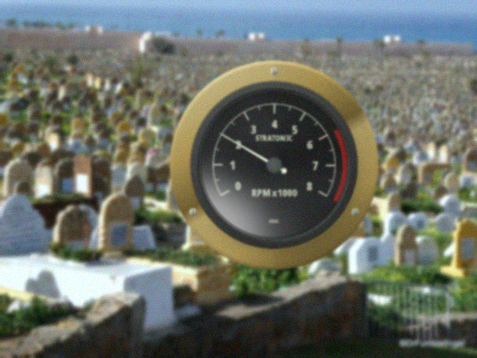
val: rpm 2000
